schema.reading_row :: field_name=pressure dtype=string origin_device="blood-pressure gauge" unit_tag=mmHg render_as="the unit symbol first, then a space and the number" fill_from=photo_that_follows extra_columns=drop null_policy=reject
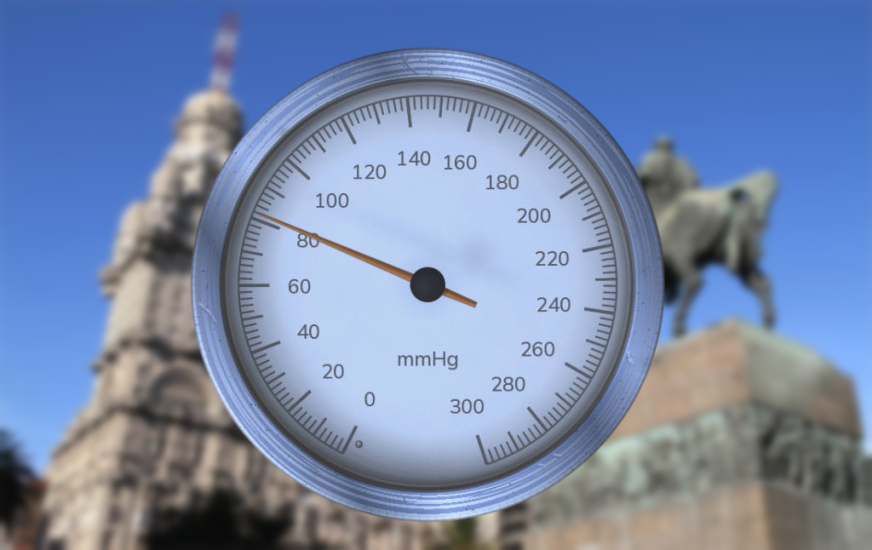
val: mmHg 82
